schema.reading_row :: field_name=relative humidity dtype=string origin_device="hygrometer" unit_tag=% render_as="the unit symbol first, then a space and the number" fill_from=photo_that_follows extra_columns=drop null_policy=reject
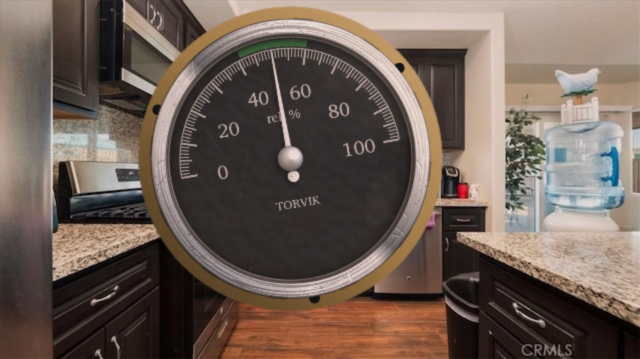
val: % 50
